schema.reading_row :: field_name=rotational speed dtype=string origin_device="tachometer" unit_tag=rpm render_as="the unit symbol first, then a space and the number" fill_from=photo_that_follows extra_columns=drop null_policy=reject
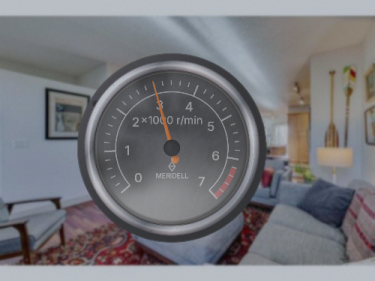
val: rpm 3000
